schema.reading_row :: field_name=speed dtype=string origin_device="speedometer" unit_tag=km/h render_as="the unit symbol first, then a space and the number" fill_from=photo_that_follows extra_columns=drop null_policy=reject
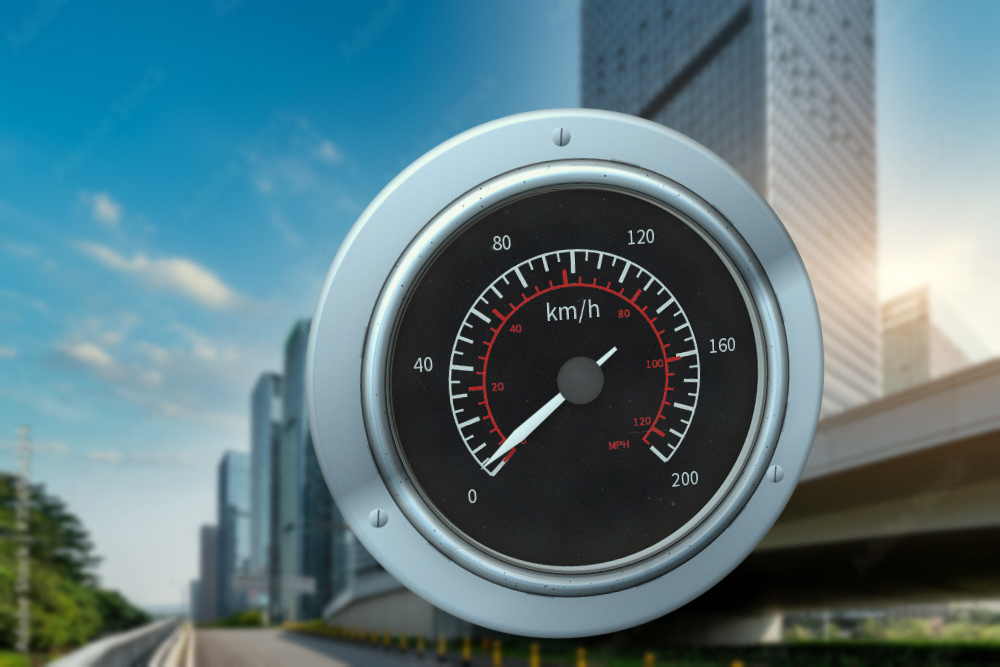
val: km/h 5
